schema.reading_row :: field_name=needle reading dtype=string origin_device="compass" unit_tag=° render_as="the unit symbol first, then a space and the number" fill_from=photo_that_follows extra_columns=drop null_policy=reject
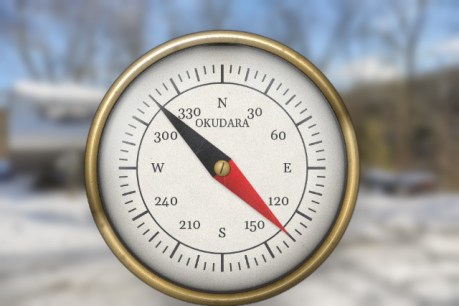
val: ° 135
